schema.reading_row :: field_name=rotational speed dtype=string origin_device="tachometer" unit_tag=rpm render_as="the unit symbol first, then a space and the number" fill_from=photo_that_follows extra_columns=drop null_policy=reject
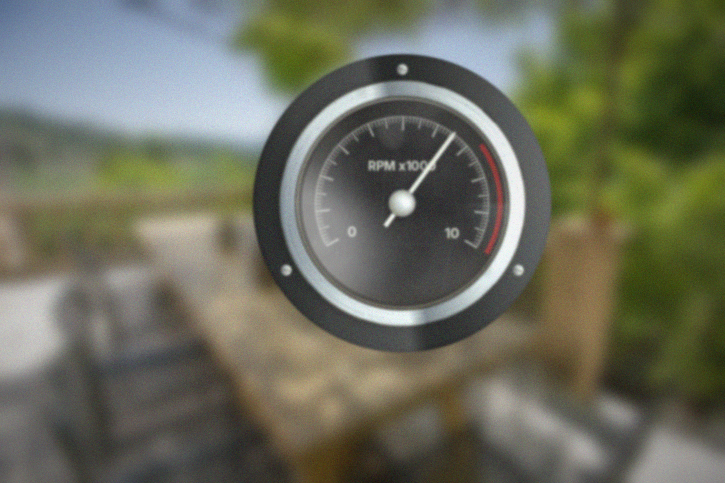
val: rpm 6500
